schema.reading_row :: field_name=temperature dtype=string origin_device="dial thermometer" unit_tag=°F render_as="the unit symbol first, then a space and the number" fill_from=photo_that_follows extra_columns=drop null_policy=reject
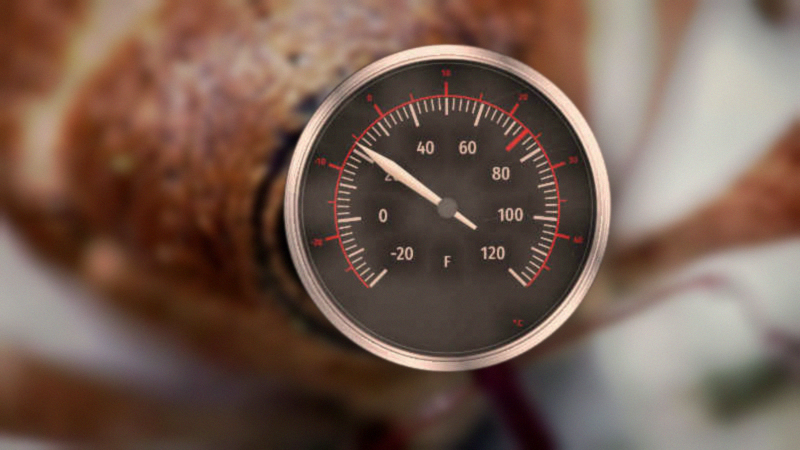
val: °F 22
